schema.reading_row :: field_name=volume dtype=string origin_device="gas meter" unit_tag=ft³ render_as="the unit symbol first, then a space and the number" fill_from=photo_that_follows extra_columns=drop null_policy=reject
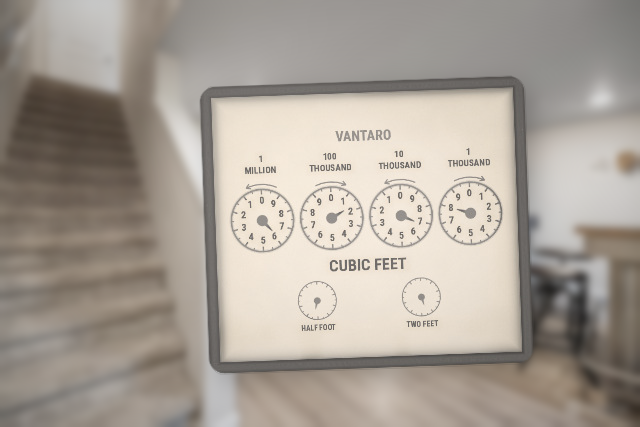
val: ft³ 616800
